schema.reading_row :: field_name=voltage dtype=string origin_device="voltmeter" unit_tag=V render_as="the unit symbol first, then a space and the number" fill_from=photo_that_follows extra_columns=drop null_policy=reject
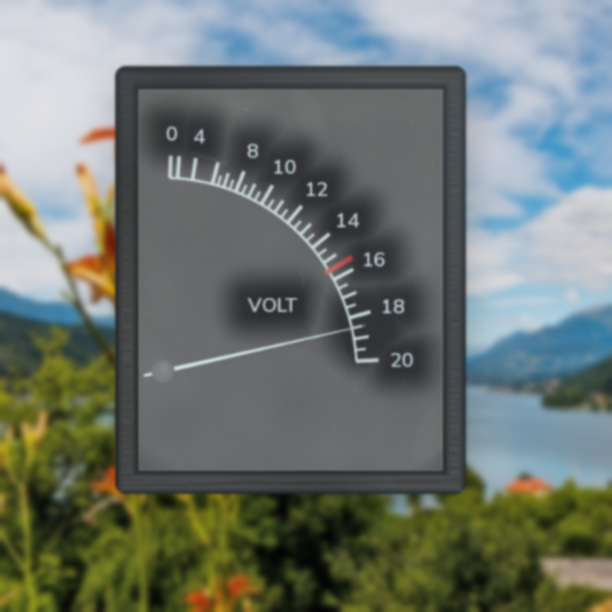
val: V 18.5
